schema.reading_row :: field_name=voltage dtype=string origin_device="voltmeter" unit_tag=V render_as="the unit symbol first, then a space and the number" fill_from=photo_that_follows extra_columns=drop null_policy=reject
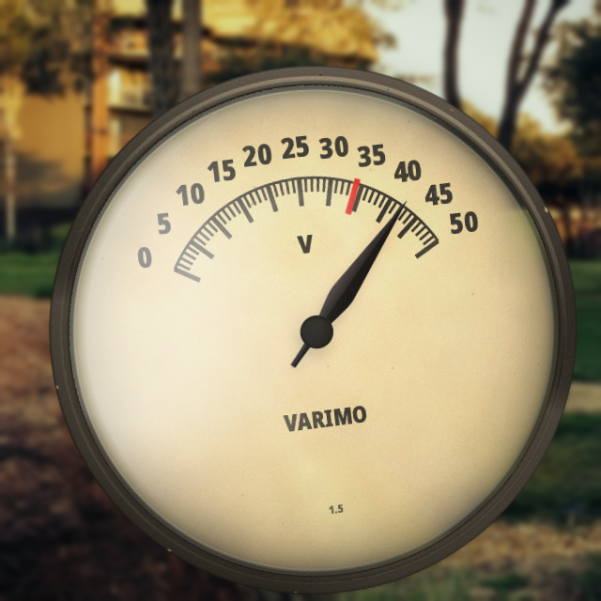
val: V 42
